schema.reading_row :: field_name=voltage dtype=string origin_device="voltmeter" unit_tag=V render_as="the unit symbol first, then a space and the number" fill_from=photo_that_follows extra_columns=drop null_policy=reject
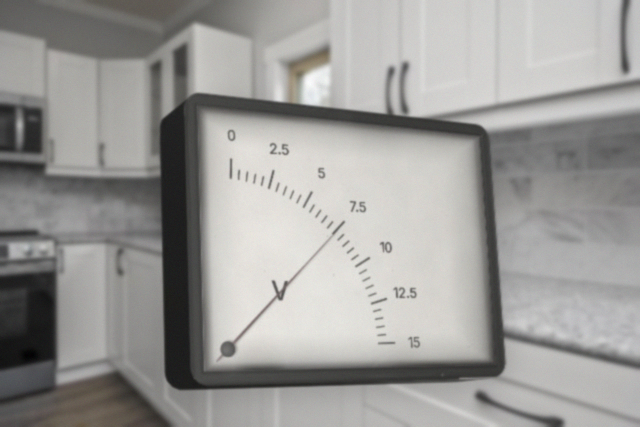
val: V 7.5
